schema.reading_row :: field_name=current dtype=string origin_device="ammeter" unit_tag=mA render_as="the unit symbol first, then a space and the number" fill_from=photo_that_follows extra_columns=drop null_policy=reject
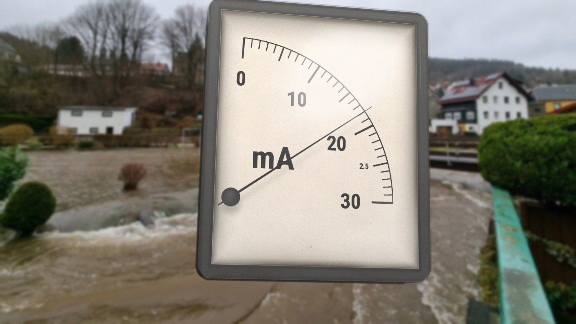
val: mA 18
